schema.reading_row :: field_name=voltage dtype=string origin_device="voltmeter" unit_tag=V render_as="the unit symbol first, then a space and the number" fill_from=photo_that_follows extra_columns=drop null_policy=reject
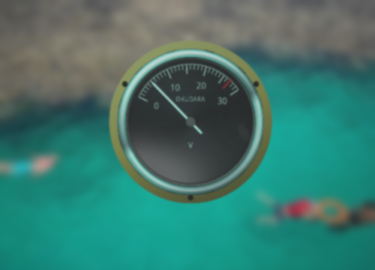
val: V 5
